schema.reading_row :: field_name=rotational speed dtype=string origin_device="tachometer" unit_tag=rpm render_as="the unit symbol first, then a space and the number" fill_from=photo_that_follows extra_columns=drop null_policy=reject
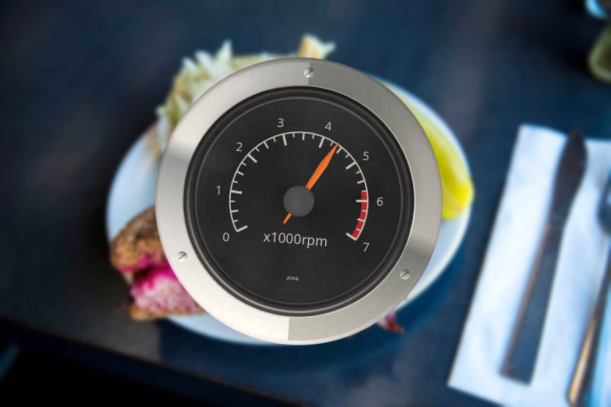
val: rpm 4375
